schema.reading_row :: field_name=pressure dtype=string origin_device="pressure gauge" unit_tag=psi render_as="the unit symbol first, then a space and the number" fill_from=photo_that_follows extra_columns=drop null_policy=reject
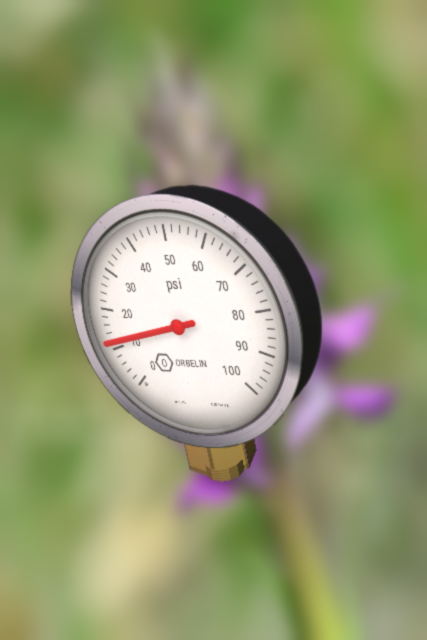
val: psi 12
